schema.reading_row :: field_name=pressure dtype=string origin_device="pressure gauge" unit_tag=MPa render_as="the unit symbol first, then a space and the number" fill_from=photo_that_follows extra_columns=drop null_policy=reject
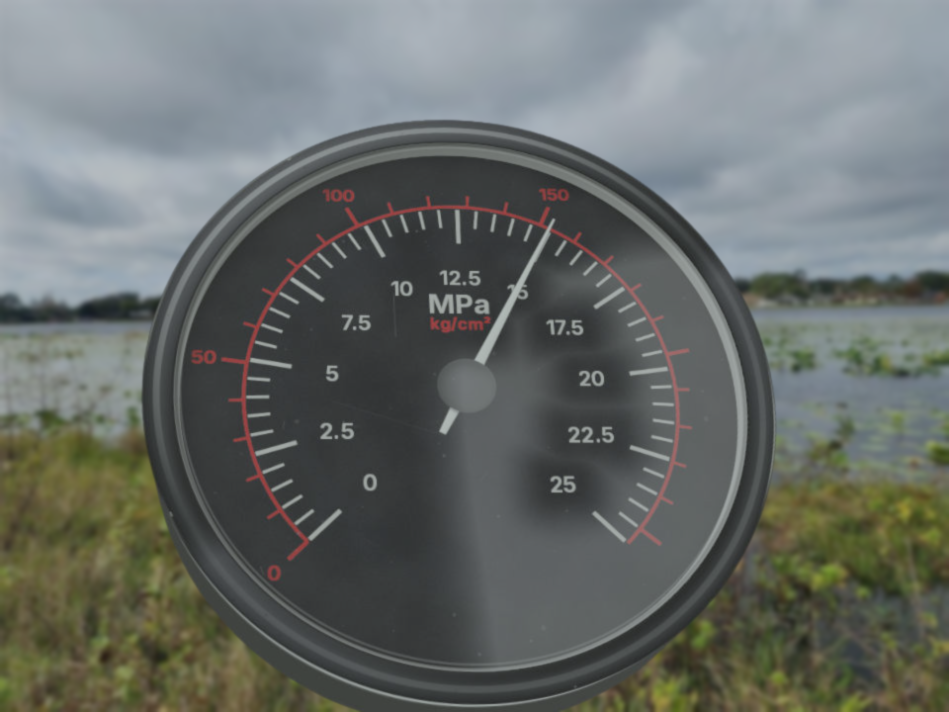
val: MPa 15
